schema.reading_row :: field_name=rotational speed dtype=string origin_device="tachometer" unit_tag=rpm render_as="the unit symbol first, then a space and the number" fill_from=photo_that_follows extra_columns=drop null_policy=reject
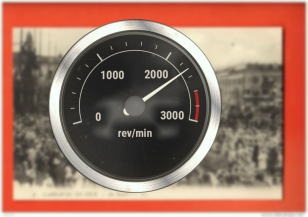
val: rpm 2300
